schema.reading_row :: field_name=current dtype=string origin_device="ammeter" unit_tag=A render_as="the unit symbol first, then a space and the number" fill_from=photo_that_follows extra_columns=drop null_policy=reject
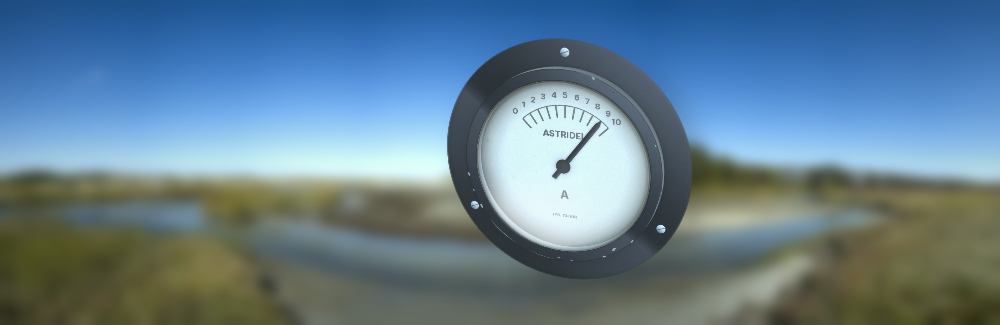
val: A 9
